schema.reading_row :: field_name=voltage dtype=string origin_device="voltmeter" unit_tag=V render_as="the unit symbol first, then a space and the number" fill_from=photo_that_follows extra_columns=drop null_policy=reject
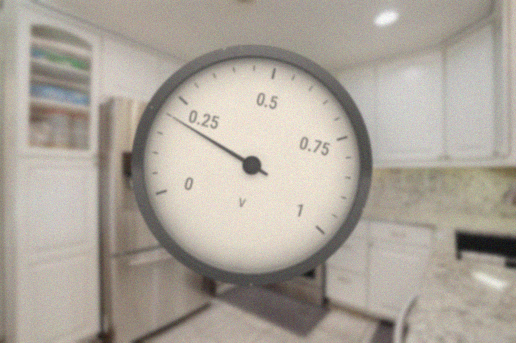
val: V 0.2
